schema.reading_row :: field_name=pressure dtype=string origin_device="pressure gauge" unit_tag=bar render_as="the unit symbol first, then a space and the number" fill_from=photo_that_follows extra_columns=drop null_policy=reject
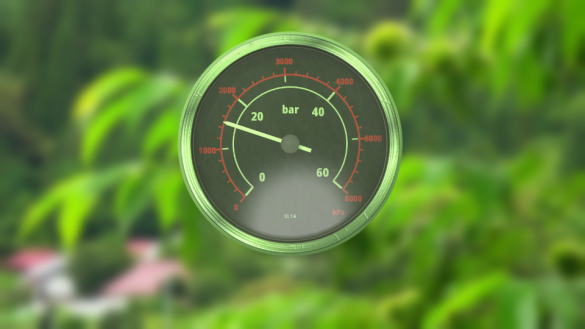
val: bar 15
